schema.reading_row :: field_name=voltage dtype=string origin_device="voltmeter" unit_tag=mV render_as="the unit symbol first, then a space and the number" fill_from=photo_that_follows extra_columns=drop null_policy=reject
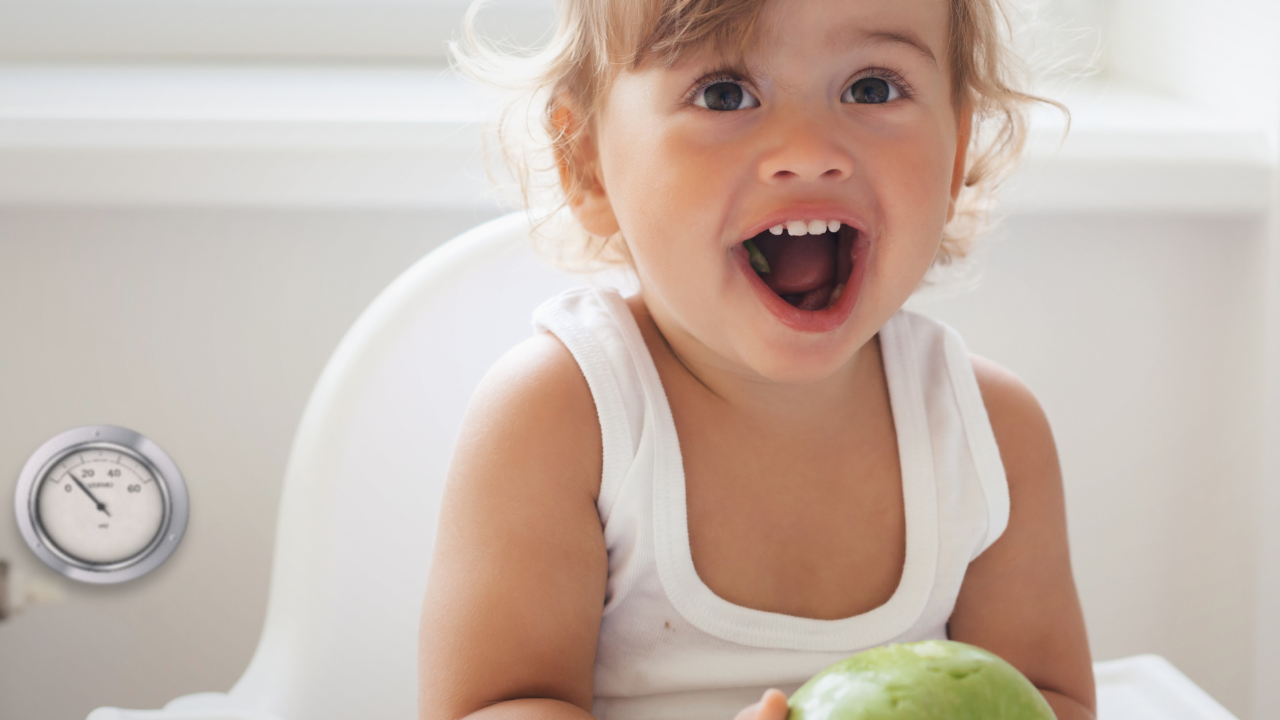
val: mV 10
